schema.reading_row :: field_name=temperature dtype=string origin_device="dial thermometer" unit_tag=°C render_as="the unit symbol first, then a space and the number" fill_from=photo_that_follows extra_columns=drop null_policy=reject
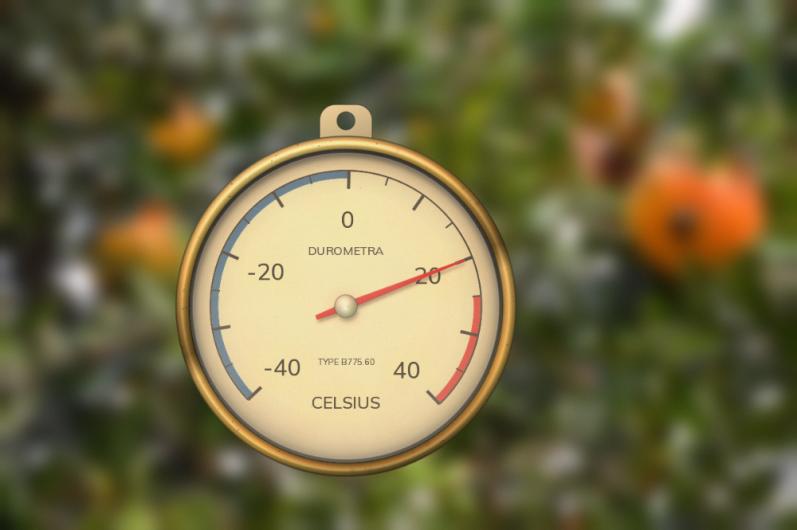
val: °C 20
